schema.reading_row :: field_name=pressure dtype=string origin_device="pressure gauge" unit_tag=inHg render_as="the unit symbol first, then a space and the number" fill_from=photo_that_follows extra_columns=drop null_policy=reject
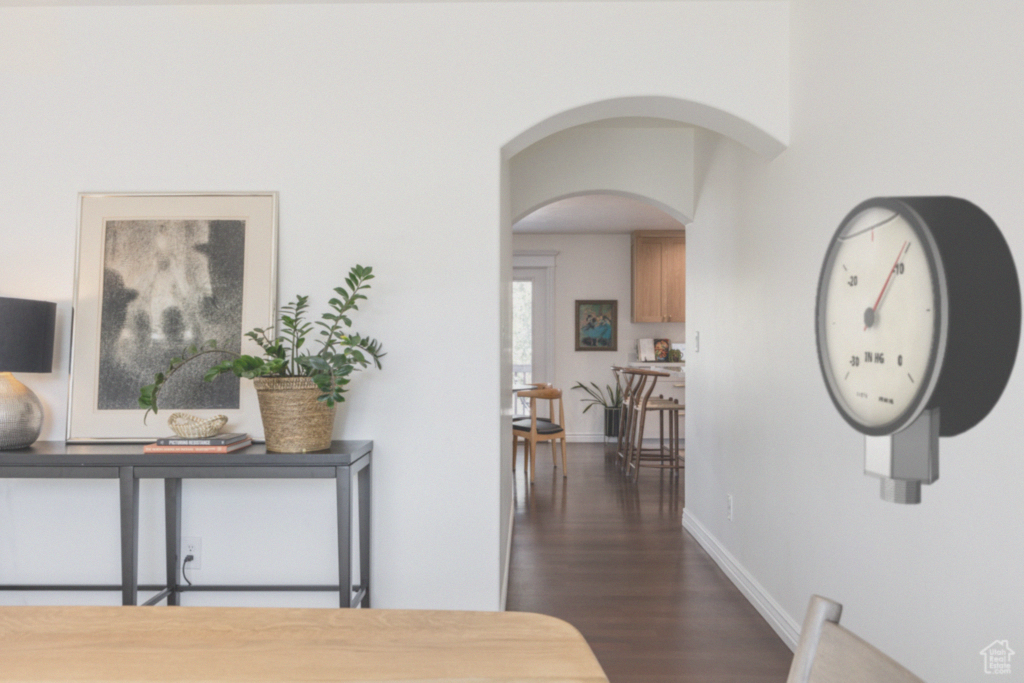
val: inHg -10
